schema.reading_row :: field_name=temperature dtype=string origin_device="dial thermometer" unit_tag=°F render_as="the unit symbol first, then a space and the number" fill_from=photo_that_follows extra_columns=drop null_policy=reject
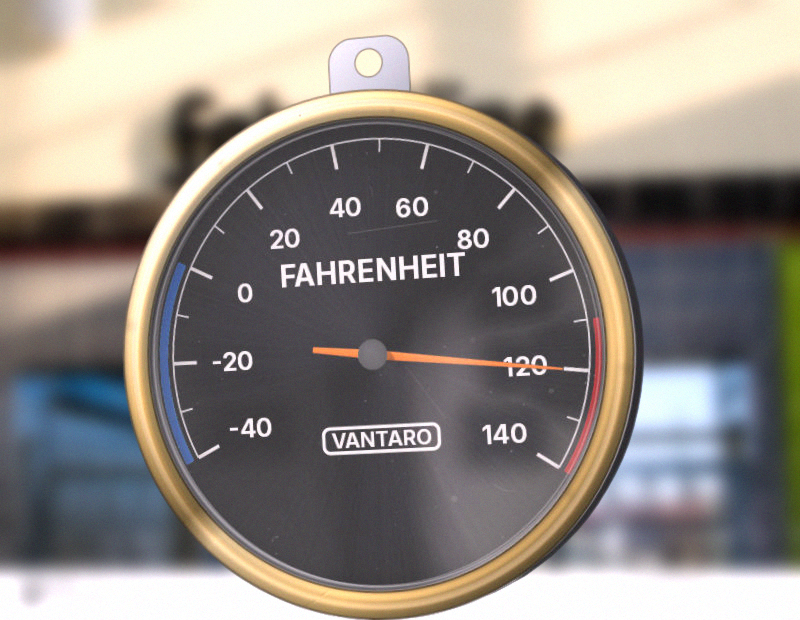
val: °F 120
